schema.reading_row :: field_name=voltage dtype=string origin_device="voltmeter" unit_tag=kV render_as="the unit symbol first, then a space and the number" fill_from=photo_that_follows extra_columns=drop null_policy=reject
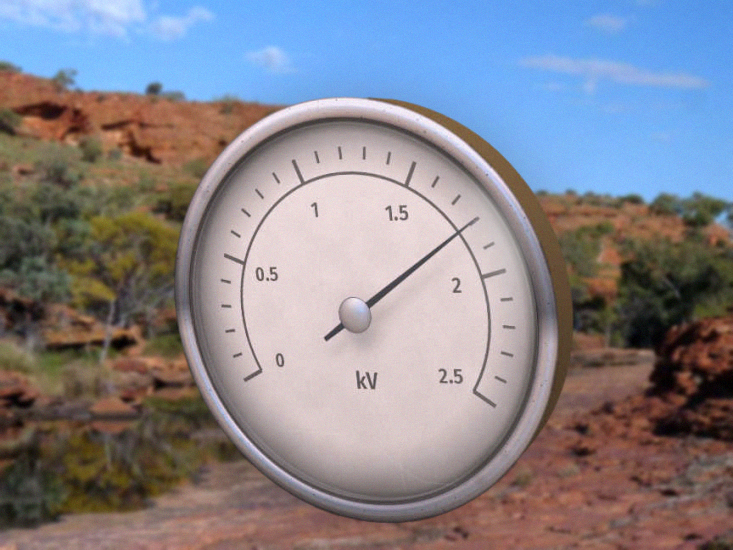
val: kV 1.8
